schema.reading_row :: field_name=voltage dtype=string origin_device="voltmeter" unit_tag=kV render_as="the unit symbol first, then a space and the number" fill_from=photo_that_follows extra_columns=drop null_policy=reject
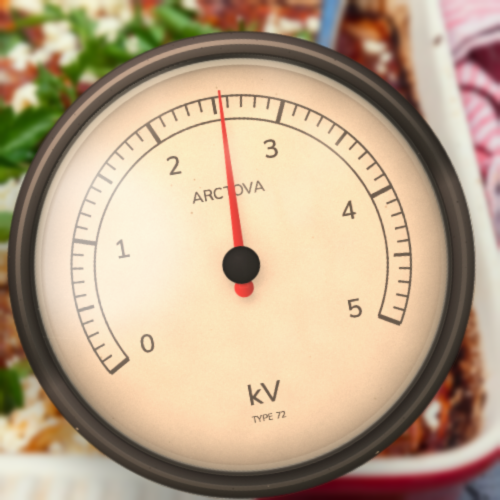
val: kV 2.55
